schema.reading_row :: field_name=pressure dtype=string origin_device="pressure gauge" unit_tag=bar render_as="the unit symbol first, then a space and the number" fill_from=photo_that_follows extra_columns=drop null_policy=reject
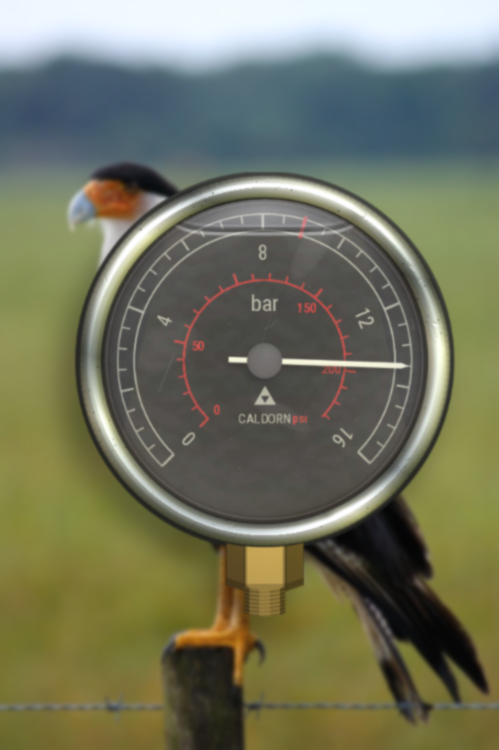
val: bar 13.5
